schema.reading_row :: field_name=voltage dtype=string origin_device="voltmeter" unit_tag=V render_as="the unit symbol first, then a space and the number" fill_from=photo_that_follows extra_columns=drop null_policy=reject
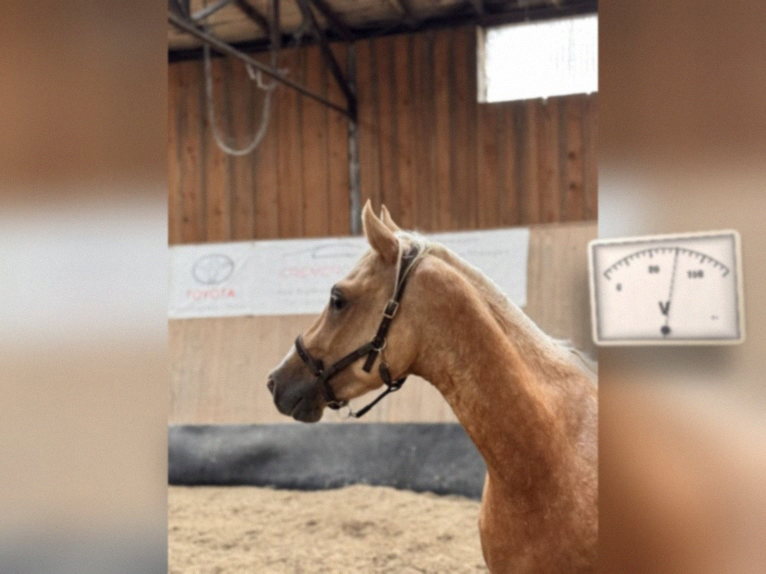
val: V 120
